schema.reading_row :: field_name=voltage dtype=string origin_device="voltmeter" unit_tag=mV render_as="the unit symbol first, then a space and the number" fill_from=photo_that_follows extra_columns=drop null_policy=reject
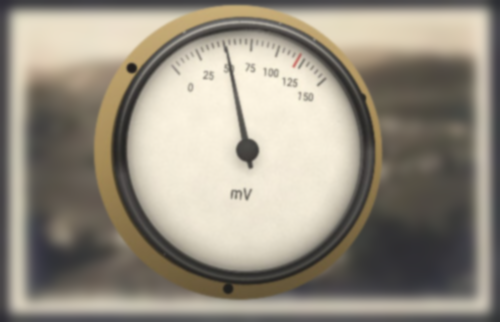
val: mV 50
